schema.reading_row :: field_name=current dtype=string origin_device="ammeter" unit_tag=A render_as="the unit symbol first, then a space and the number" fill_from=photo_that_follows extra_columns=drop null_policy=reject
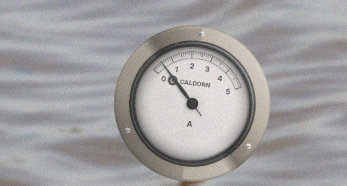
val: A 0.5
